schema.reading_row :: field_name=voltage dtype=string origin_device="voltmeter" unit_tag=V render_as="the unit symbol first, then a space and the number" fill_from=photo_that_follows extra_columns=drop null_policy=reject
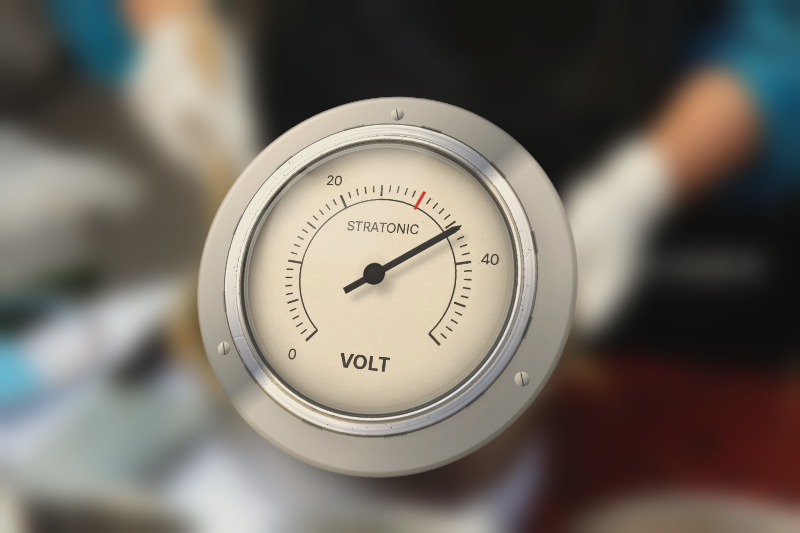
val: V 36
